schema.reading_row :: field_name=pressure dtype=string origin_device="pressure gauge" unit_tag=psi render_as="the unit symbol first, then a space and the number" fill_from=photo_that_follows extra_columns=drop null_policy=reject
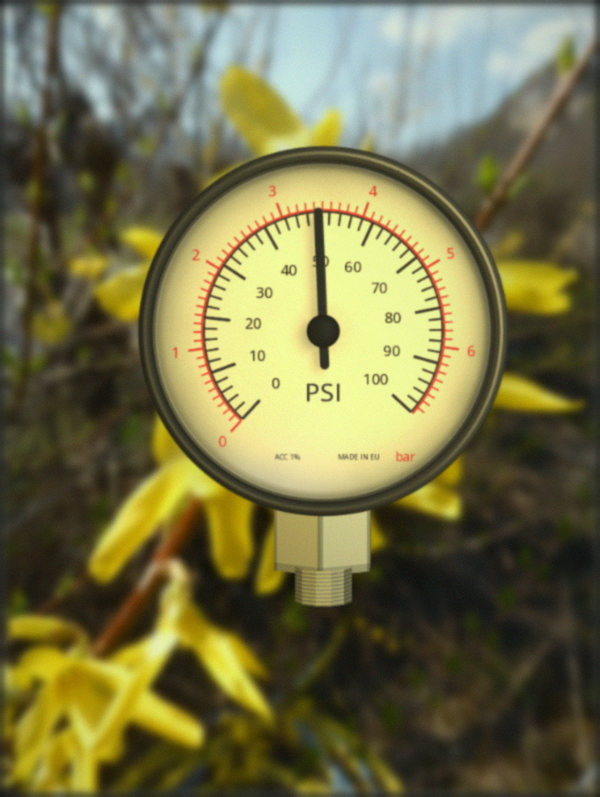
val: psi 50
